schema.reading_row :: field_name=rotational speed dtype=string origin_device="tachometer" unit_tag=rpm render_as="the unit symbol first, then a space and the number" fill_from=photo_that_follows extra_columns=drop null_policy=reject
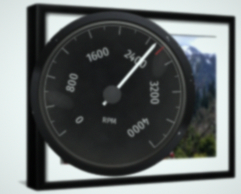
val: rpm 2500
